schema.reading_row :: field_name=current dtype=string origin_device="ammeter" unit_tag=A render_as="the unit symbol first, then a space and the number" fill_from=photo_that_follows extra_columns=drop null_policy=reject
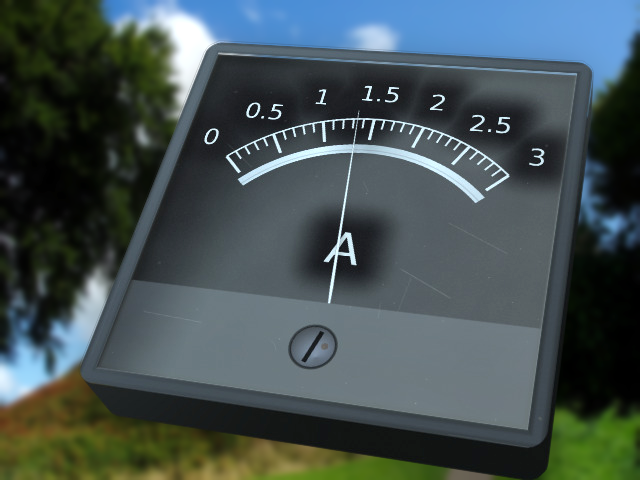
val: A 1.35
